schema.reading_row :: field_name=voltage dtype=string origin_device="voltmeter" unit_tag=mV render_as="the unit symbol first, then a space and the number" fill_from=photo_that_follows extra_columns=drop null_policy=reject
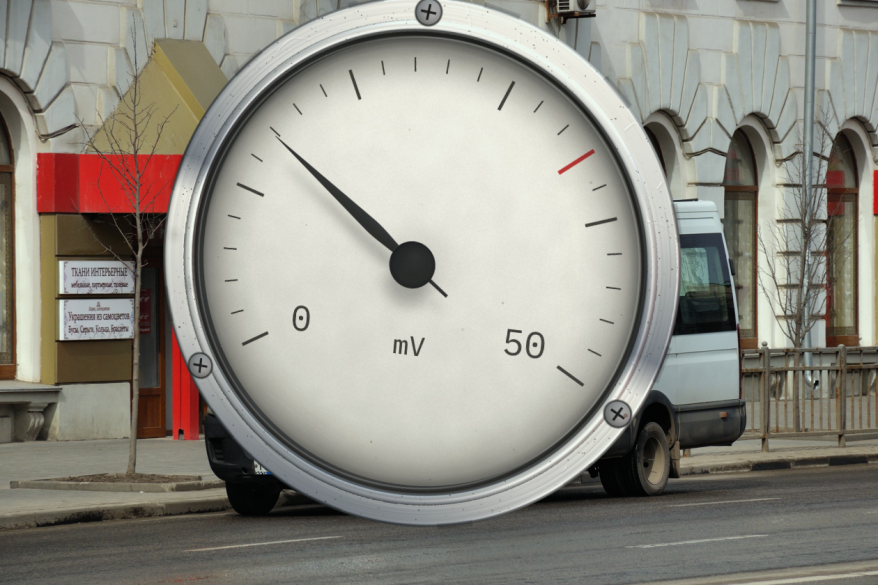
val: mV 14
